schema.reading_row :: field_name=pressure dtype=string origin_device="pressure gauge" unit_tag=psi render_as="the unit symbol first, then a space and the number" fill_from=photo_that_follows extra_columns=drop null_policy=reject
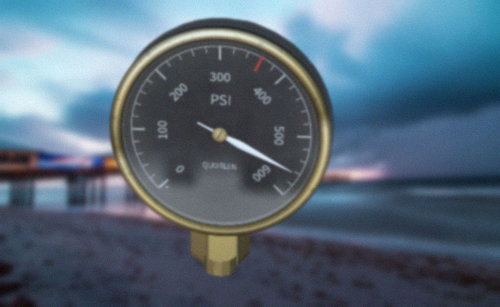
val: psi 560
